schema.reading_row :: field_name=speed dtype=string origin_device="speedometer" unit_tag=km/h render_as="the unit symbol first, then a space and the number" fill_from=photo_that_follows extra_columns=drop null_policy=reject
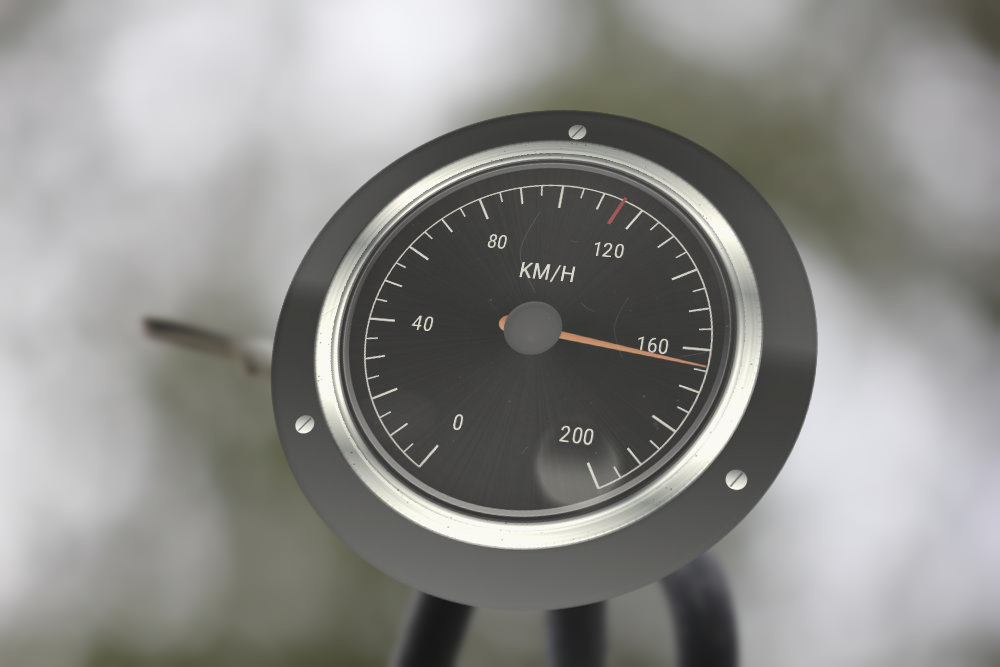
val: km/h 165
